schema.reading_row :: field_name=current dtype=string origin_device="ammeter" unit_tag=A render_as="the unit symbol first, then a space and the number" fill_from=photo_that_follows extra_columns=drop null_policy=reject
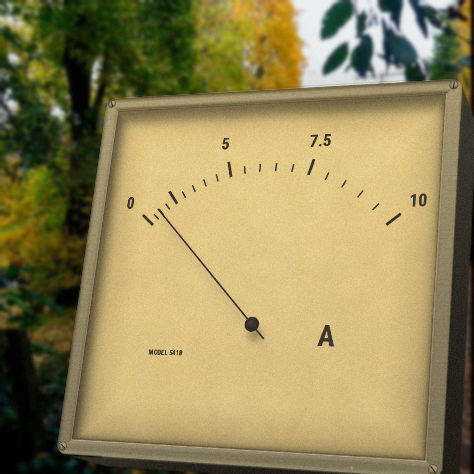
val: A 1.5
